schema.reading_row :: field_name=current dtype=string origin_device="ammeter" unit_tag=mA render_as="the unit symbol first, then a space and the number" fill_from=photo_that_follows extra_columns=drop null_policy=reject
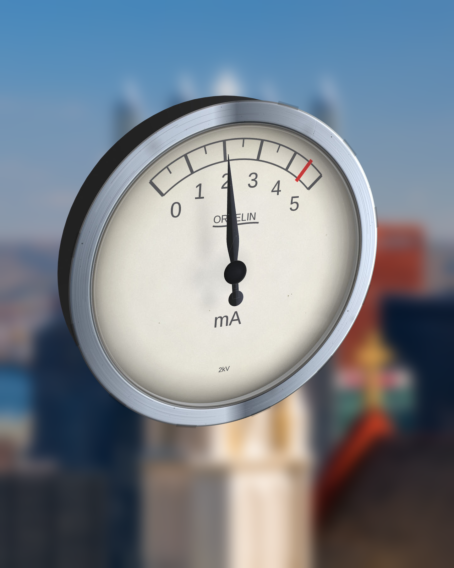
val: mA 2
